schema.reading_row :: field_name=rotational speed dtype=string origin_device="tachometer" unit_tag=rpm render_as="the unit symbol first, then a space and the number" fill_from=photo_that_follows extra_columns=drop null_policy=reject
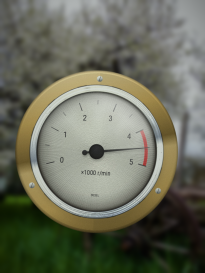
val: rpm 4500
